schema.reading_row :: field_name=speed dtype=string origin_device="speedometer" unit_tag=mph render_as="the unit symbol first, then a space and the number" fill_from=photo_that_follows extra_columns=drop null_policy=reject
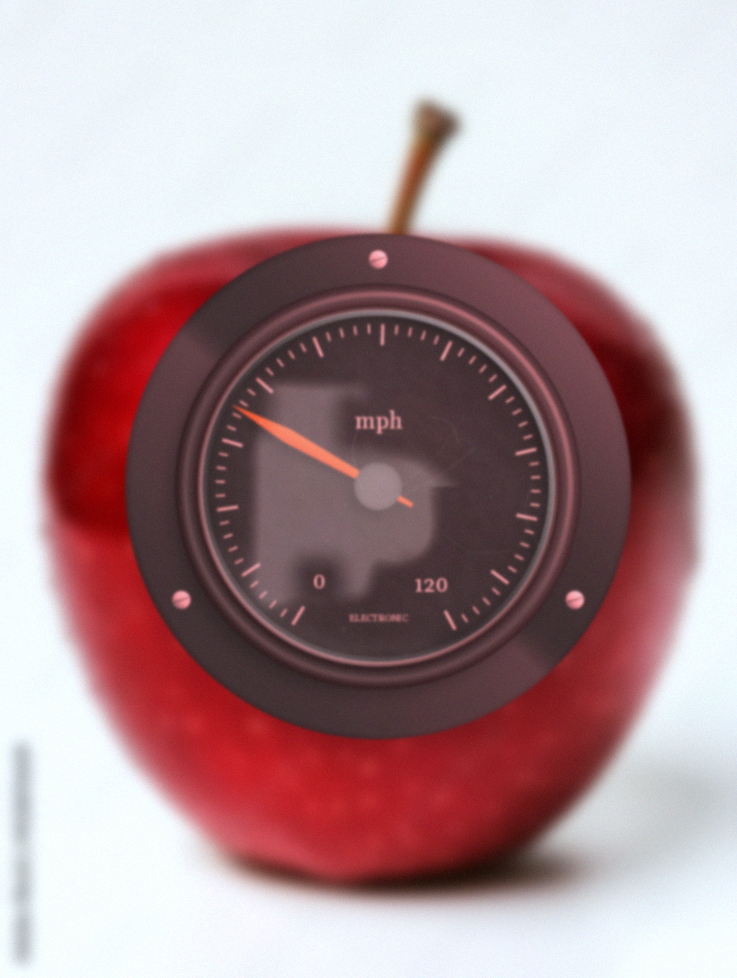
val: mph 35
